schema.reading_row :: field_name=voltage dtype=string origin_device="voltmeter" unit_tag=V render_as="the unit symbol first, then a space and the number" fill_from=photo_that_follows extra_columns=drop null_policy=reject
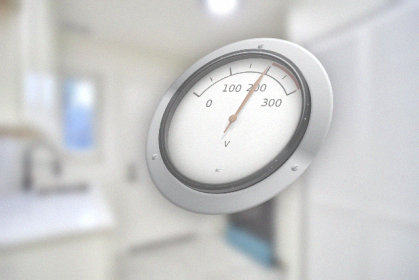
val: V 200
